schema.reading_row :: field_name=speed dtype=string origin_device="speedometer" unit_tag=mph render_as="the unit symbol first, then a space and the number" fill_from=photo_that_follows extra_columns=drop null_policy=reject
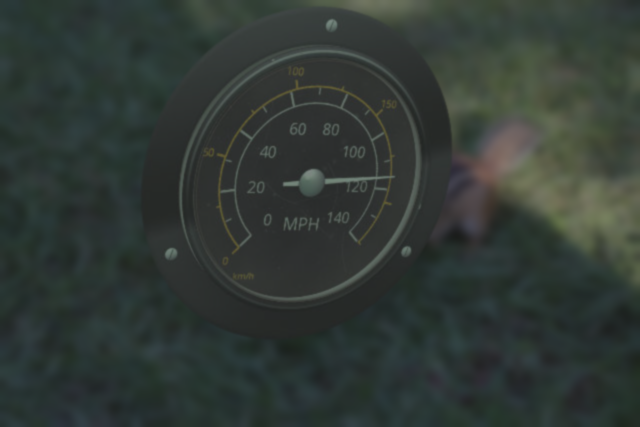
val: mph 115
